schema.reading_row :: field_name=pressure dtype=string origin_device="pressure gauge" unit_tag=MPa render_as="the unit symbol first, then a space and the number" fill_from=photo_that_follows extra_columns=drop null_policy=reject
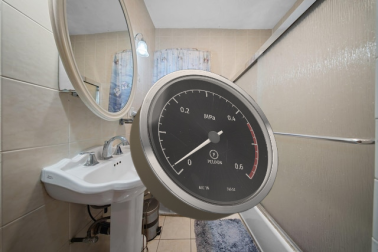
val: MPa 0.02
